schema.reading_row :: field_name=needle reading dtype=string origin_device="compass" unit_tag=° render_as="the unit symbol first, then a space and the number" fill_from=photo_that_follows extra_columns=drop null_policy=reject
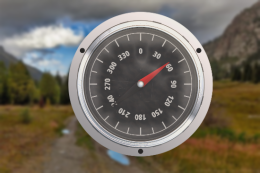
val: ° 52.5
